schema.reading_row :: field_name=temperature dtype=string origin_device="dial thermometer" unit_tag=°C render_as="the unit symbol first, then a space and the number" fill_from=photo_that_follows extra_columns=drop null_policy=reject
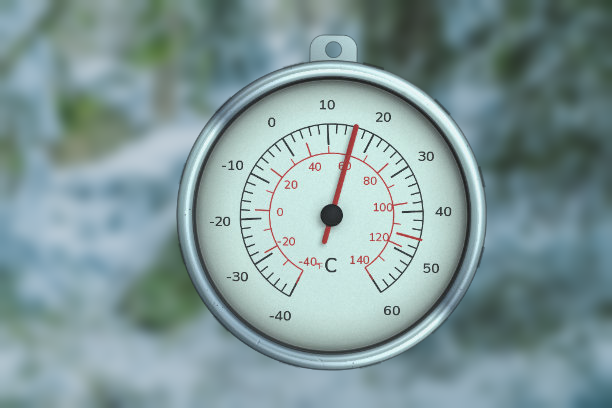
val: °C 16
